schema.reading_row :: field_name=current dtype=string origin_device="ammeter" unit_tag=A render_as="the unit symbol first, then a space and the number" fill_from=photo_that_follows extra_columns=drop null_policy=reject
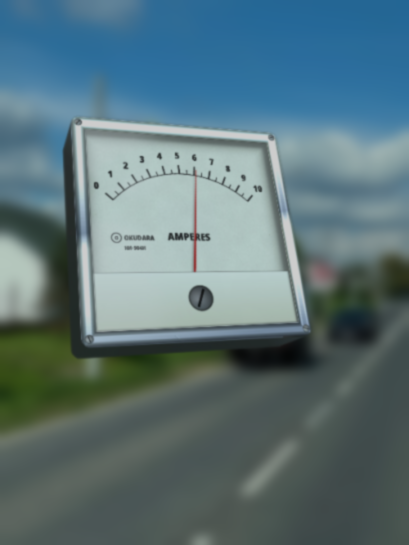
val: A 6
